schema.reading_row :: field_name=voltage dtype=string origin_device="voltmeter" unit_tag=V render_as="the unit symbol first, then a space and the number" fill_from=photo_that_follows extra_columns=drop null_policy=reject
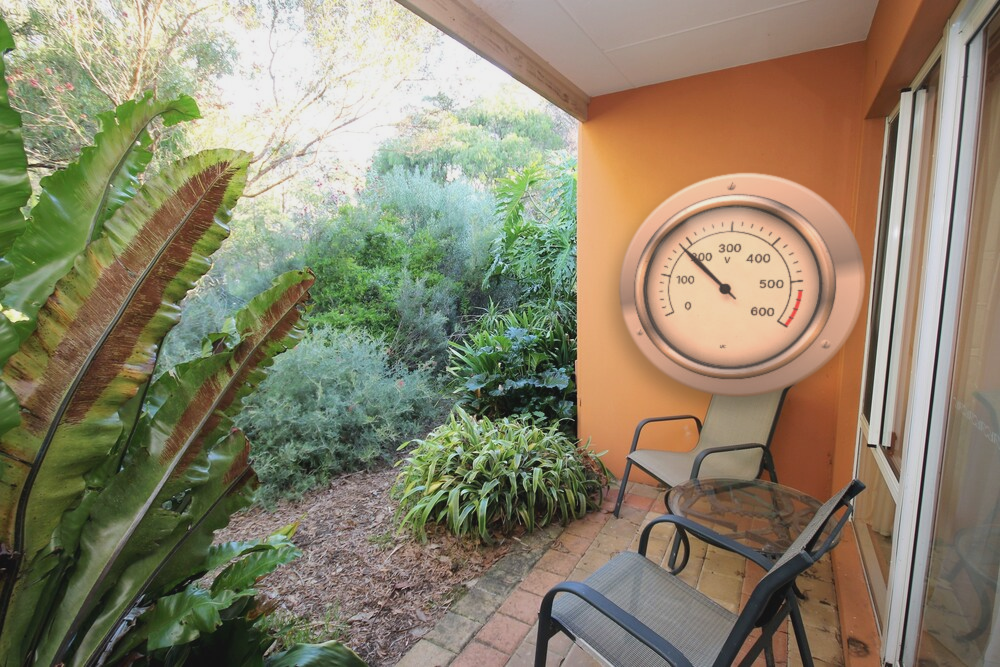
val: V 180
